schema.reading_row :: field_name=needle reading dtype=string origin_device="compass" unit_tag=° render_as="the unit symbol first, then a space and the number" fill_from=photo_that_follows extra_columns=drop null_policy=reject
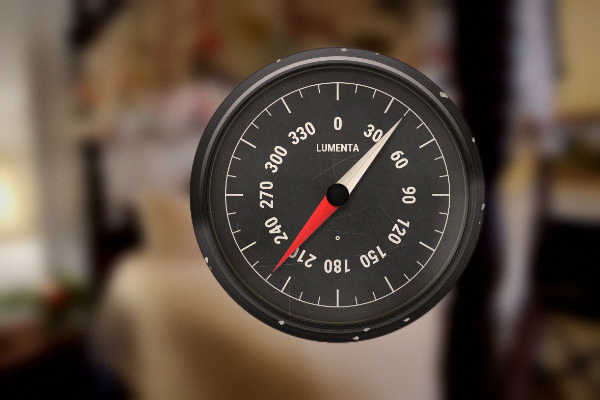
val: ° 220
